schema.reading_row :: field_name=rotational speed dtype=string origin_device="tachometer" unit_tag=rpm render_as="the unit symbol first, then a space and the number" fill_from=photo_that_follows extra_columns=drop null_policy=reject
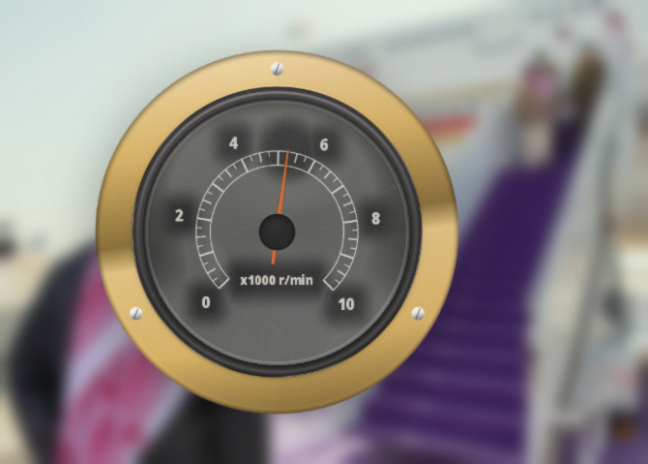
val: rpm 5250
